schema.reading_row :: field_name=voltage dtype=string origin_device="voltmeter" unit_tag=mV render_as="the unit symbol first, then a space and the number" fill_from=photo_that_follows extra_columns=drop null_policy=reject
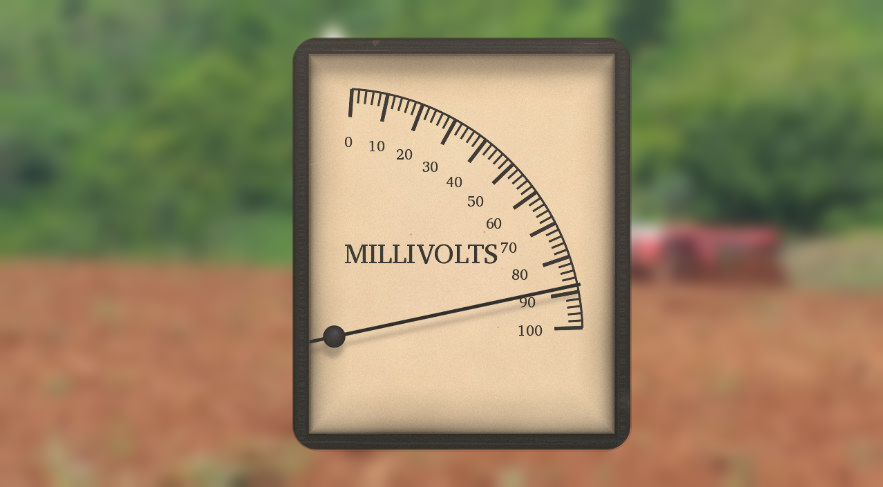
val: mV 88
